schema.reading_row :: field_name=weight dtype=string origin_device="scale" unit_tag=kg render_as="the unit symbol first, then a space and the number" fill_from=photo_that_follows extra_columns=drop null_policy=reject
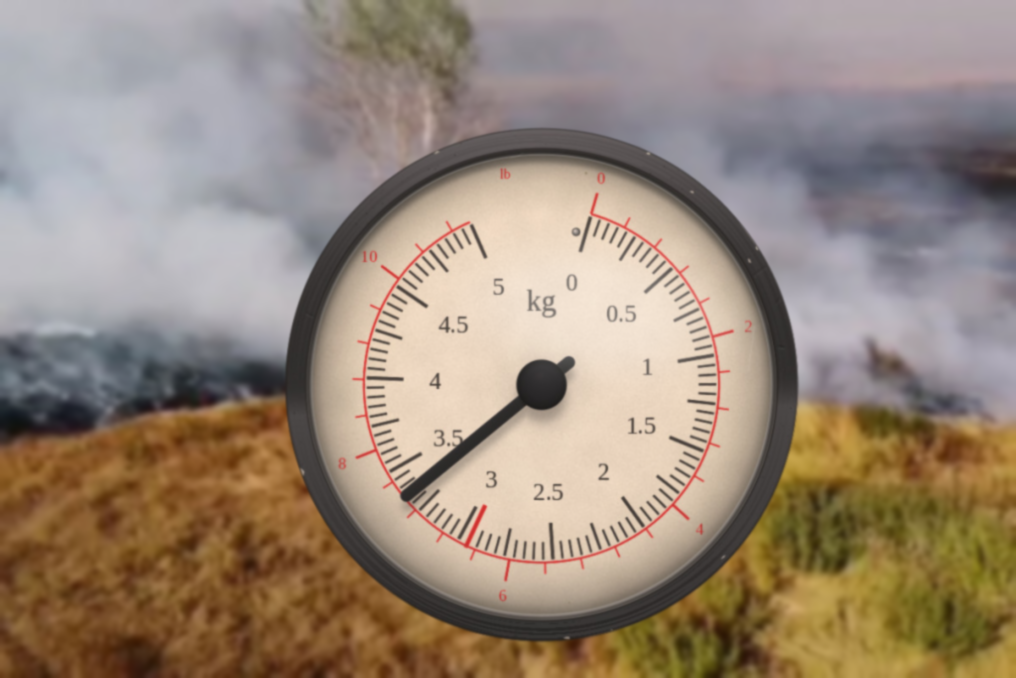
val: kg 3.35
